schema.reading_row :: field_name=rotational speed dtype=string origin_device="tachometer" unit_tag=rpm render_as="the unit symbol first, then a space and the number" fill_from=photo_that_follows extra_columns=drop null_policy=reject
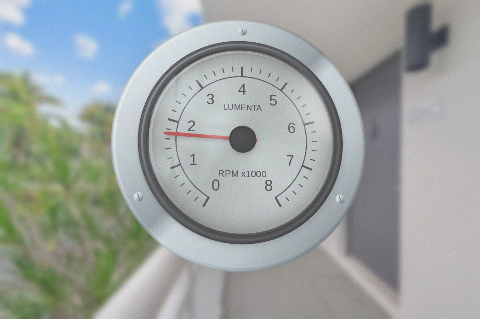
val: rpm 1700
